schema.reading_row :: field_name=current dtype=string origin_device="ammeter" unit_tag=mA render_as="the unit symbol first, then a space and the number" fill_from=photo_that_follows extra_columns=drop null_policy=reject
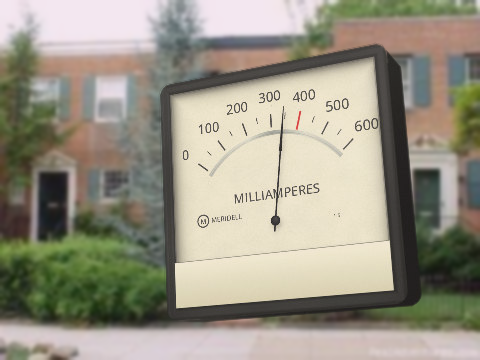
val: mA 350
